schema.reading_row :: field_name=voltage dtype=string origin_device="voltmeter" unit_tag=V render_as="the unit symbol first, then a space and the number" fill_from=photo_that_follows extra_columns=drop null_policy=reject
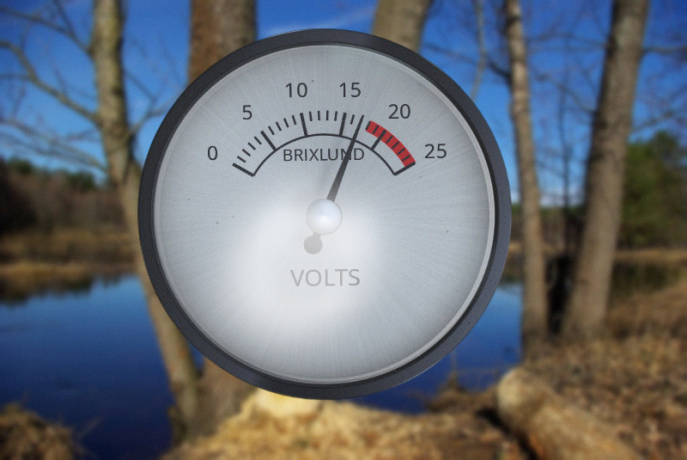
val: V 17
